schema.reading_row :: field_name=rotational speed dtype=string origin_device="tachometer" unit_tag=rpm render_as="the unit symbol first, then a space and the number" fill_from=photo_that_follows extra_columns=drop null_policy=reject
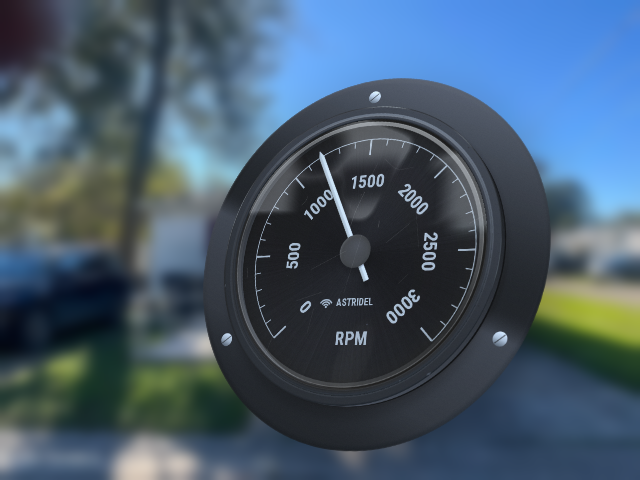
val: rpm 1200
